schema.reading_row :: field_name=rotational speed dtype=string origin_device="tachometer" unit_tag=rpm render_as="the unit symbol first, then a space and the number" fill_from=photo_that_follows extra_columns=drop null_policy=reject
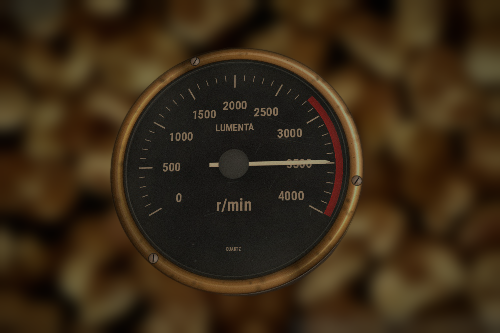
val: rpm 3500
